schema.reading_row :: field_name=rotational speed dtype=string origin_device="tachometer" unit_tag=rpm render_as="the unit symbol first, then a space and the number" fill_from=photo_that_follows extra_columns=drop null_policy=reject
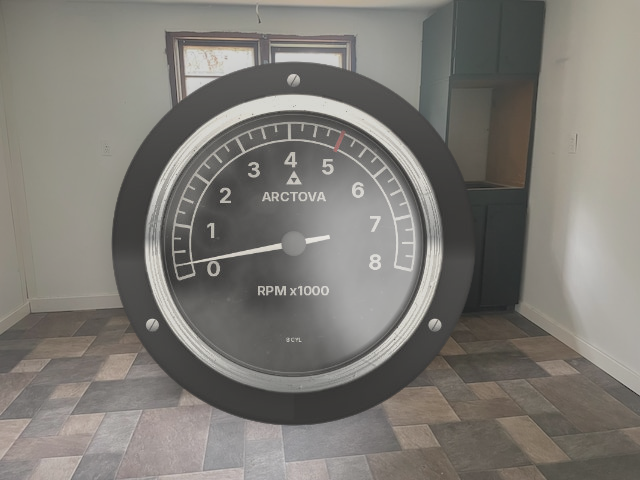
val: rpm 250
